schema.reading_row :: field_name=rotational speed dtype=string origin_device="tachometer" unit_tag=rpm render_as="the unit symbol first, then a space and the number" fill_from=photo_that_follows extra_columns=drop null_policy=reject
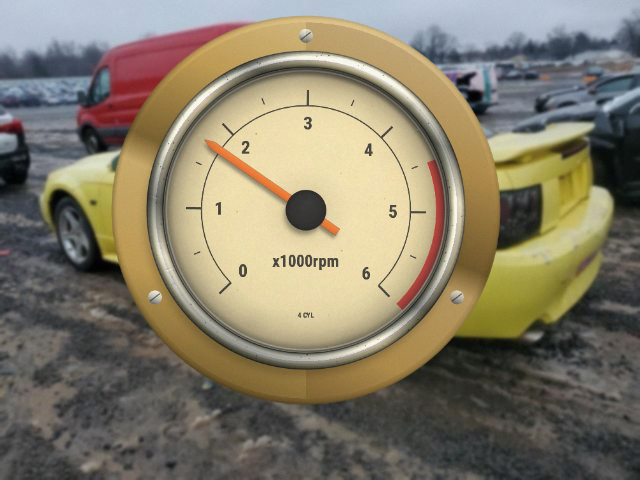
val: rpm 1750
